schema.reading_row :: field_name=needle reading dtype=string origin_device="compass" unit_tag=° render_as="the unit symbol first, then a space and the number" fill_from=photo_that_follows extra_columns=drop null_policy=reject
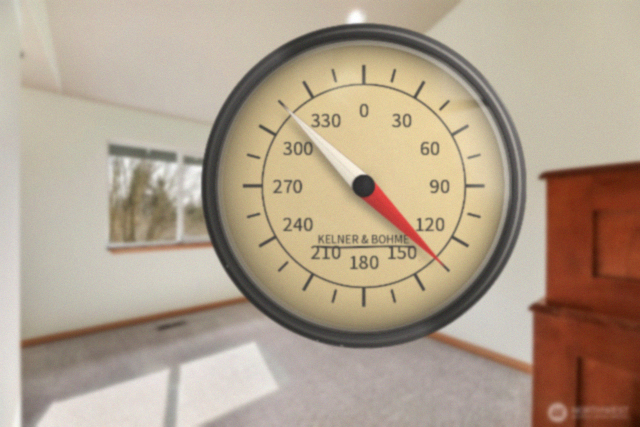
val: ° 135
